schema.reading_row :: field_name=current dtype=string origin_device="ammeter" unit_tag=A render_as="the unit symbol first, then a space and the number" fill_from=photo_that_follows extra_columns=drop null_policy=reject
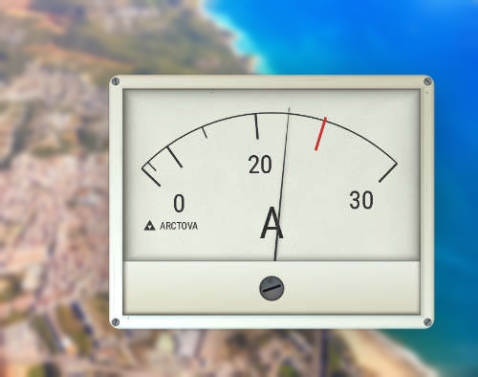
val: A 22.5
